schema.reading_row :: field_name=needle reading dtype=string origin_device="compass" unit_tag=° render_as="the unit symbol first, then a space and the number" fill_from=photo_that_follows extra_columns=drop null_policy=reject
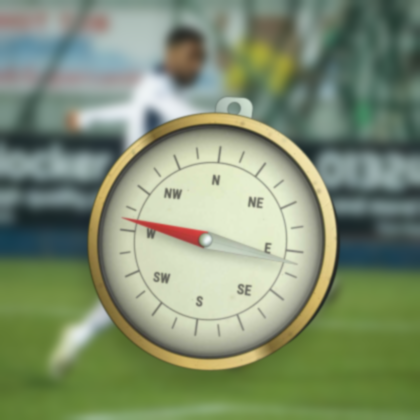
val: ° 277.5
